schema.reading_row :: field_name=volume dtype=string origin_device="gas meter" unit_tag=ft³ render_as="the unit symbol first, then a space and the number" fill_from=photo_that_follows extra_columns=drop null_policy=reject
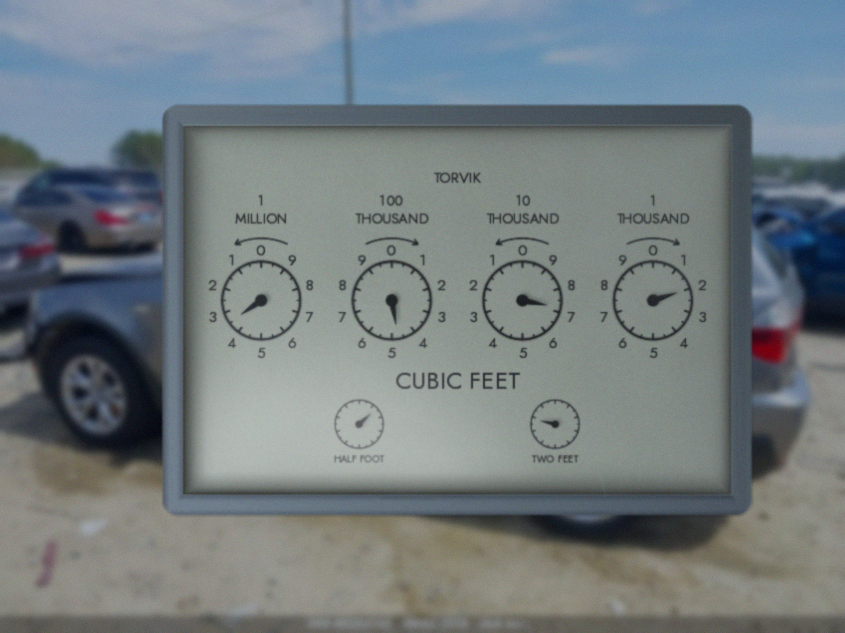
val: ft³ 347200
